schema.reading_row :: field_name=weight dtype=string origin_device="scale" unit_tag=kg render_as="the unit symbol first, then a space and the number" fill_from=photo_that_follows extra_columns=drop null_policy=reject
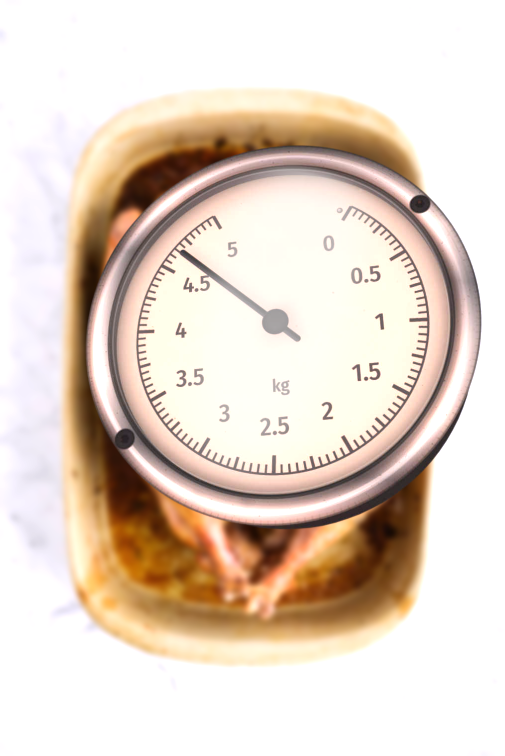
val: kg 4.65
